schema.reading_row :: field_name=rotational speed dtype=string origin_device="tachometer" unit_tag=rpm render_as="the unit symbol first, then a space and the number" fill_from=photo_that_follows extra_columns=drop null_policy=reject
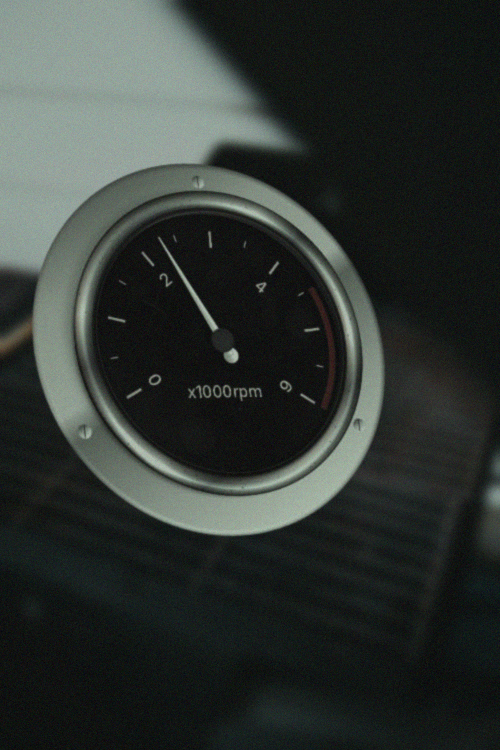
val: rpm 2250
